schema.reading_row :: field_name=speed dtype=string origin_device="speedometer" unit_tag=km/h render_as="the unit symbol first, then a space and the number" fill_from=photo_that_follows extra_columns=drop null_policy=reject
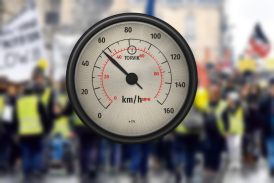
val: km/h 55
